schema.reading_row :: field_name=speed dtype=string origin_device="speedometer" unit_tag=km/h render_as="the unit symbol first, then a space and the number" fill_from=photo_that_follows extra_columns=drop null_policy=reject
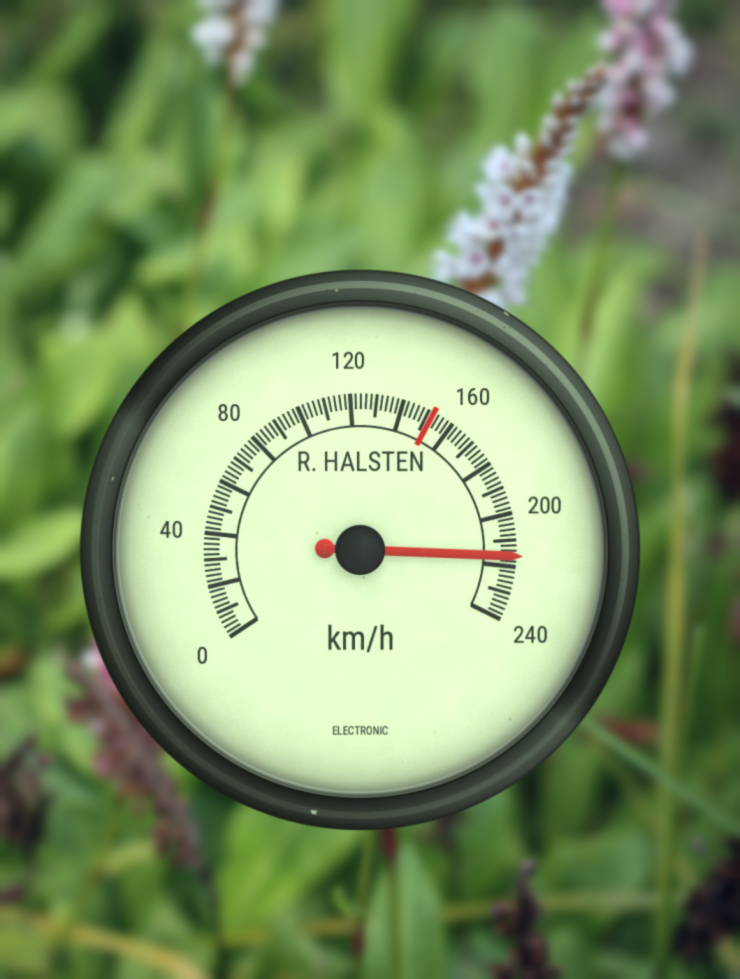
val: km/h 216
